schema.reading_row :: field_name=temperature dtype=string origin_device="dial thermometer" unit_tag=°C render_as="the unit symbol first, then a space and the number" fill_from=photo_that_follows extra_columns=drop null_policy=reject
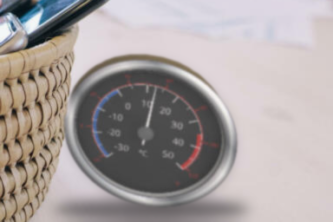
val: °C 12.5
